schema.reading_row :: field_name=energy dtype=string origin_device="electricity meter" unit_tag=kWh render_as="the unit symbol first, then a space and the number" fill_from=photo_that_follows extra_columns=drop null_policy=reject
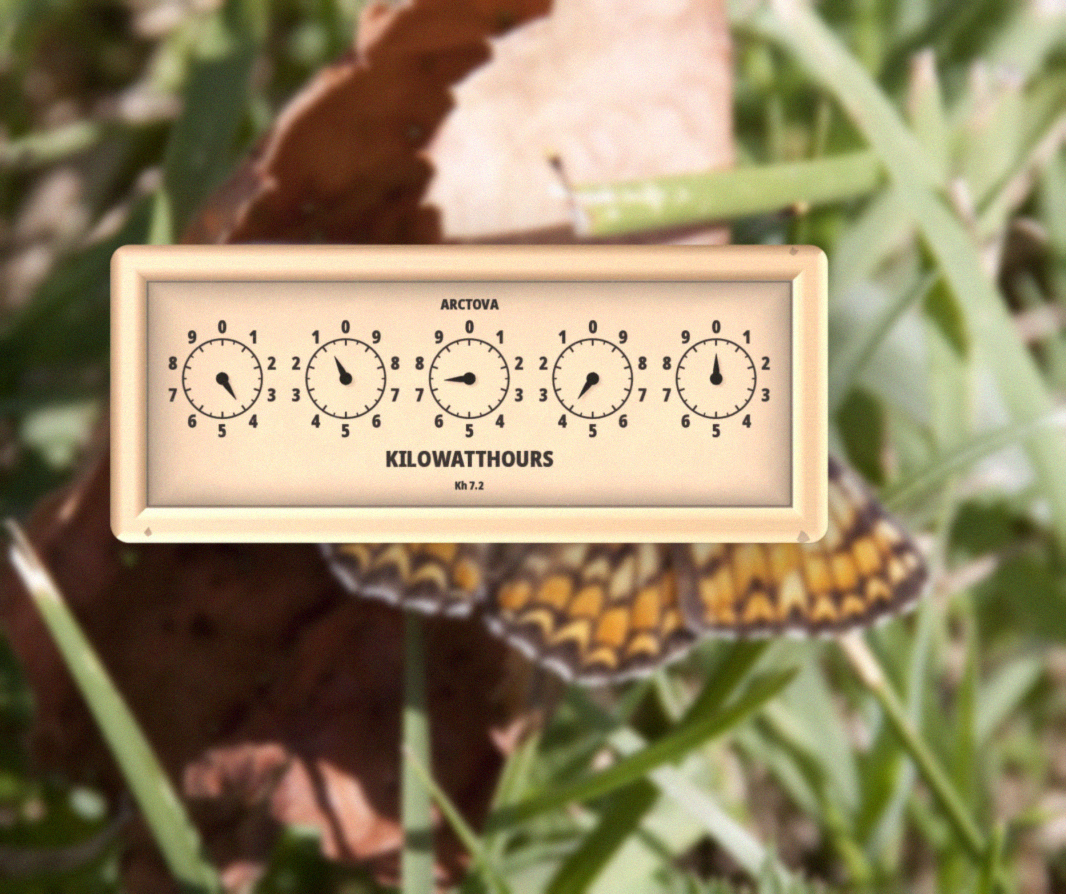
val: kWh 40740
